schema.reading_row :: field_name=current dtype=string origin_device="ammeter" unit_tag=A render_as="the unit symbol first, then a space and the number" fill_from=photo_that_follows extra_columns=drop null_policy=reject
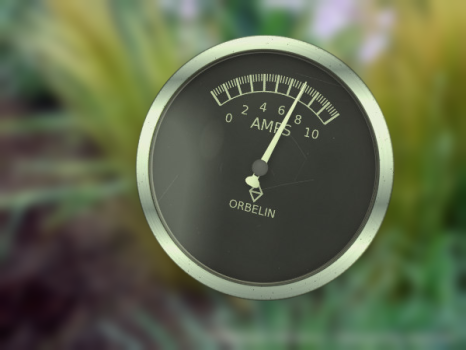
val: A 7
